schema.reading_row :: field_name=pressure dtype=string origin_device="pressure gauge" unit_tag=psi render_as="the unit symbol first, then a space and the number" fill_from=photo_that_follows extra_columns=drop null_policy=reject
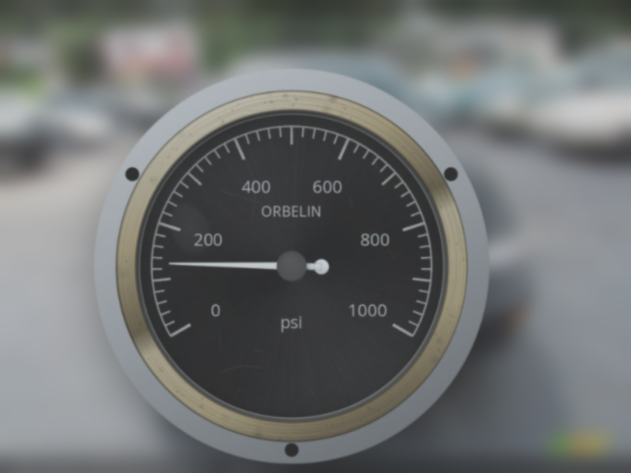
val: psi 130
